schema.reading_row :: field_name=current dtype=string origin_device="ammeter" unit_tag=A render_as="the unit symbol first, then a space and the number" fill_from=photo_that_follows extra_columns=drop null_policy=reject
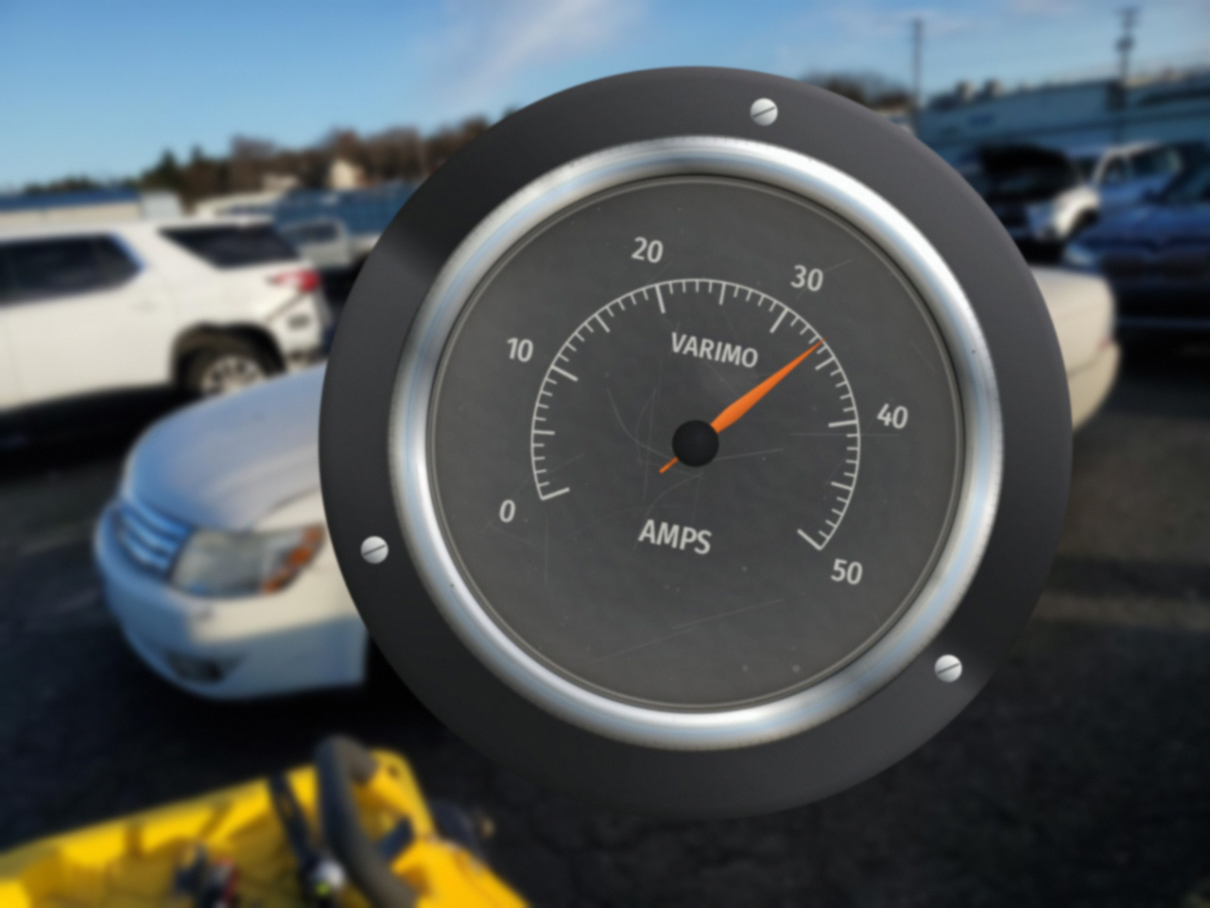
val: A 33.5
